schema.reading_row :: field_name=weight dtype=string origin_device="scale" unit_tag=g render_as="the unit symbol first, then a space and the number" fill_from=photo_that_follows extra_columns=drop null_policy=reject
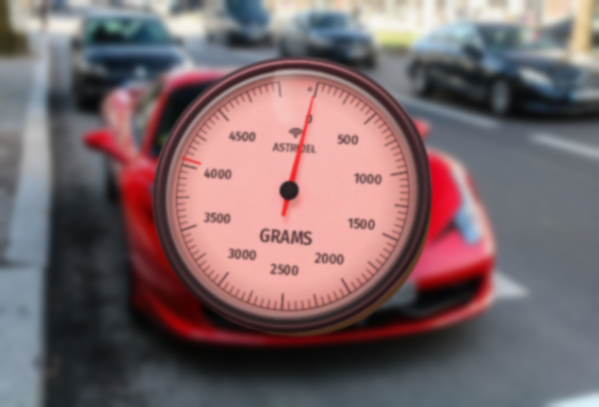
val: g 0
